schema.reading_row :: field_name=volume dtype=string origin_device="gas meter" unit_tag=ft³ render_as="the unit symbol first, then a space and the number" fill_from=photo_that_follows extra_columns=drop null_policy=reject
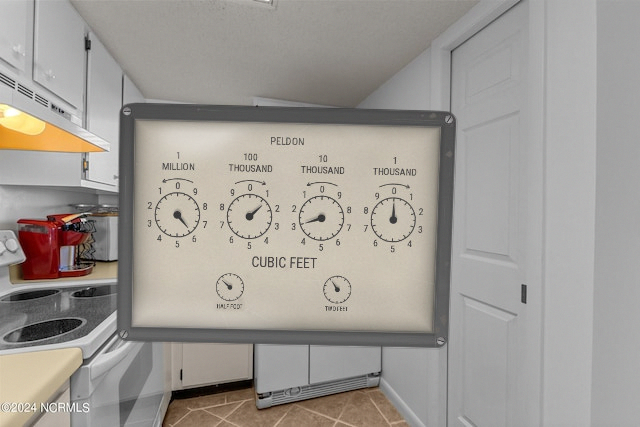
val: ft³ 613000
